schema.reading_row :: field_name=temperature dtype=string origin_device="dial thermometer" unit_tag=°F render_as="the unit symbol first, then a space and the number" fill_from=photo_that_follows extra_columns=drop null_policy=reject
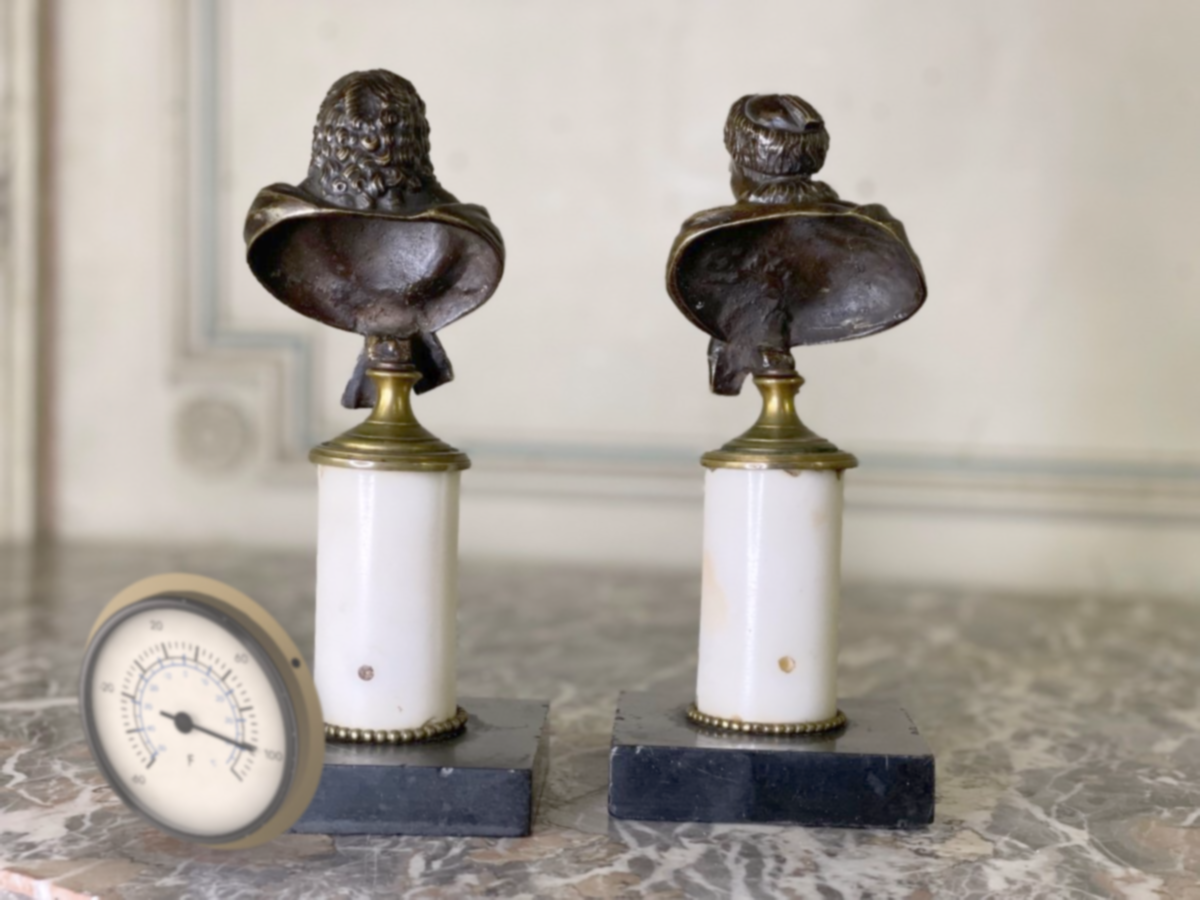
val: °F 100
